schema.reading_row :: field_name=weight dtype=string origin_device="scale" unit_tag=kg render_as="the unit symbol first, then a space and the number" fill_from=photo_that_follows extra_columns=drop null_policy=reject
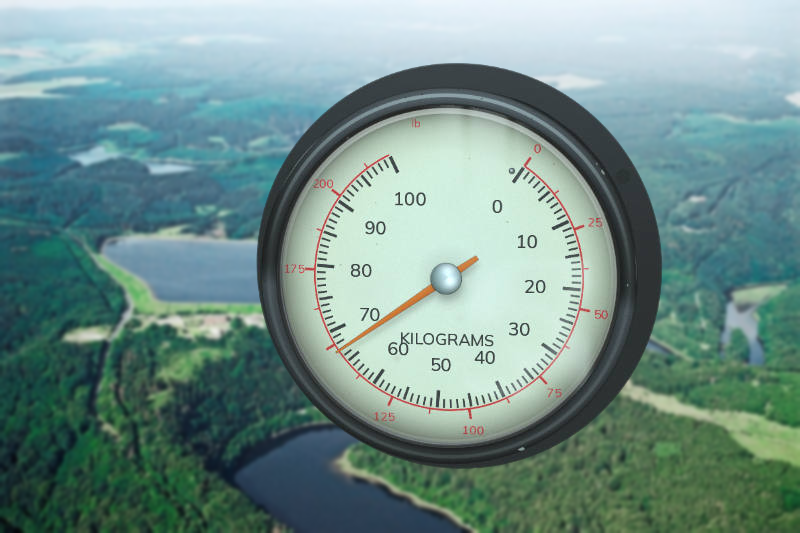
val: kg 67
